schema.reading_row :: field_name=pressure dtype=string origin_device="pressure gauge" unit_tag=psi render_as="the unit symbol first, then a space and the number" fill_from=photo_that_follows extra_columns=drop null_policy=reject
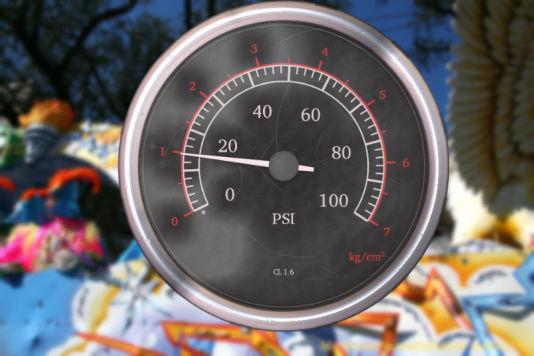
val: psi 14
